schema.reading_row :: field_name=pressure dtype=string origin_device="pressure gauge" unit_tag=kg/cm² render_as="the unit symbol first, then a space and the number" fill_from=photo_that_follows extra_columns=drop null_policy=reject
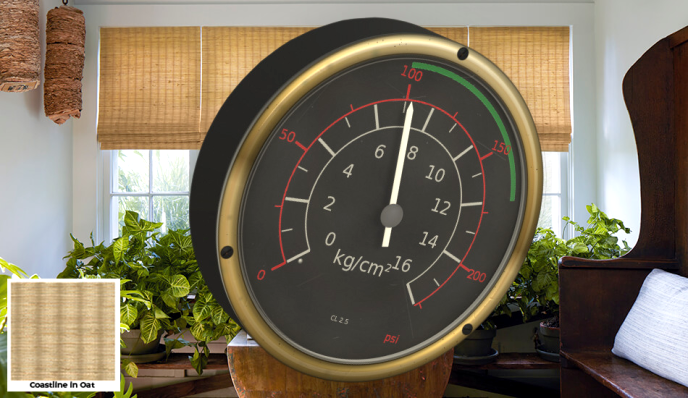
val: kg/cm² 7
